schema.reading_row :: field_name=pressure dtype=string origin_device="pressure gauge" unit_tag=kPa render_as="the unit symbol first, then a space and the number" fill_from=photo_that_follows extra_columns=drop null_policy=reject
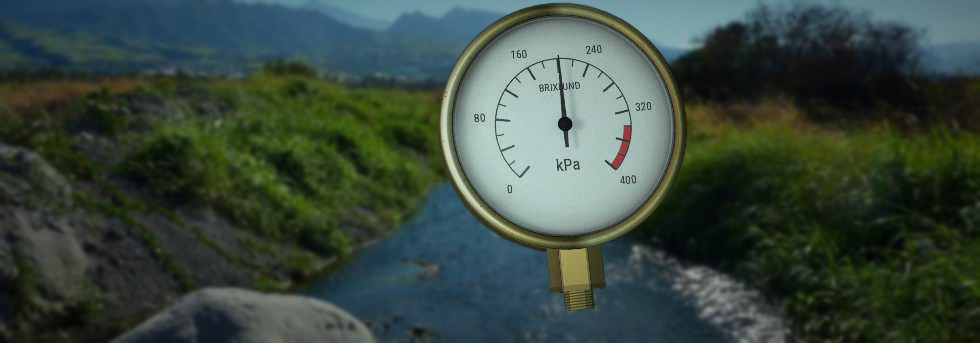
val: kPa 200
